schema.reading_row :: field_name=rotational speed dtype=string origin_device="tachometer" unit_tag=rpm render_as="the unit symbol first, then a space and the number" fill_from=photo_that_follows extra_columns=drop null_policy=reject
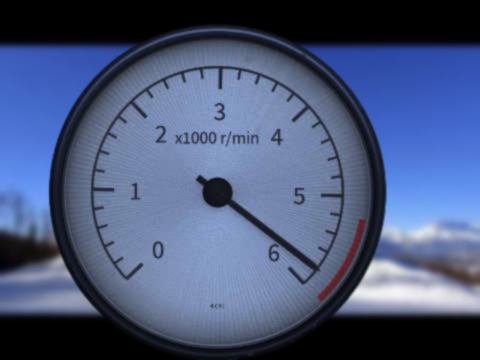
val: rpm 5800
